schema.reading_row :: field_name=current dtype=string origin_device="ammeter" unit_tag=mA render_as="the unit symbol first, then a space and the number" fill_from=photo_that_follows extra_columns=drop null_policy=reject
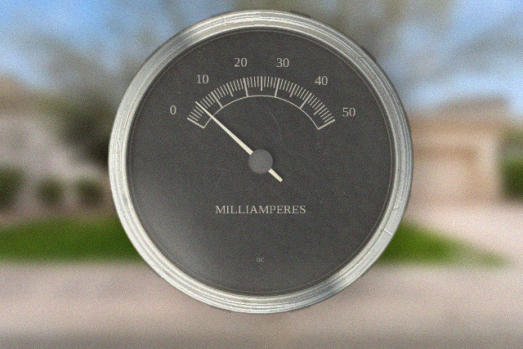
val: mA 5
